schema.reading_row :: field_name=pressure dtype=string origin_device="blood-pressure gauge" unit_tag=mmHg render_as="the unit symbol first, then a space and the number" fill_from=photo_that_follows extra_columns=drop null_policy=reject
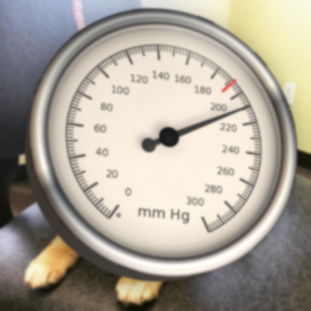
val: mmHg 210
